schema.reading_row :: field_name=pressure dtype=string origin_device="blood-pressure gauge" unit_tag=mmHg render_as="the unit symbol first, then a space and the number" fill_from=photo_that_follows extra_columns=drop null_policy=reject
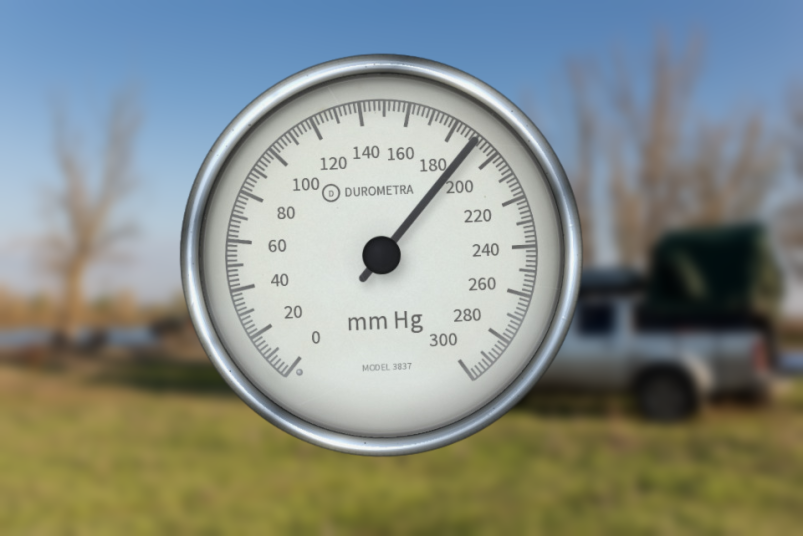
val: mmHg 190
